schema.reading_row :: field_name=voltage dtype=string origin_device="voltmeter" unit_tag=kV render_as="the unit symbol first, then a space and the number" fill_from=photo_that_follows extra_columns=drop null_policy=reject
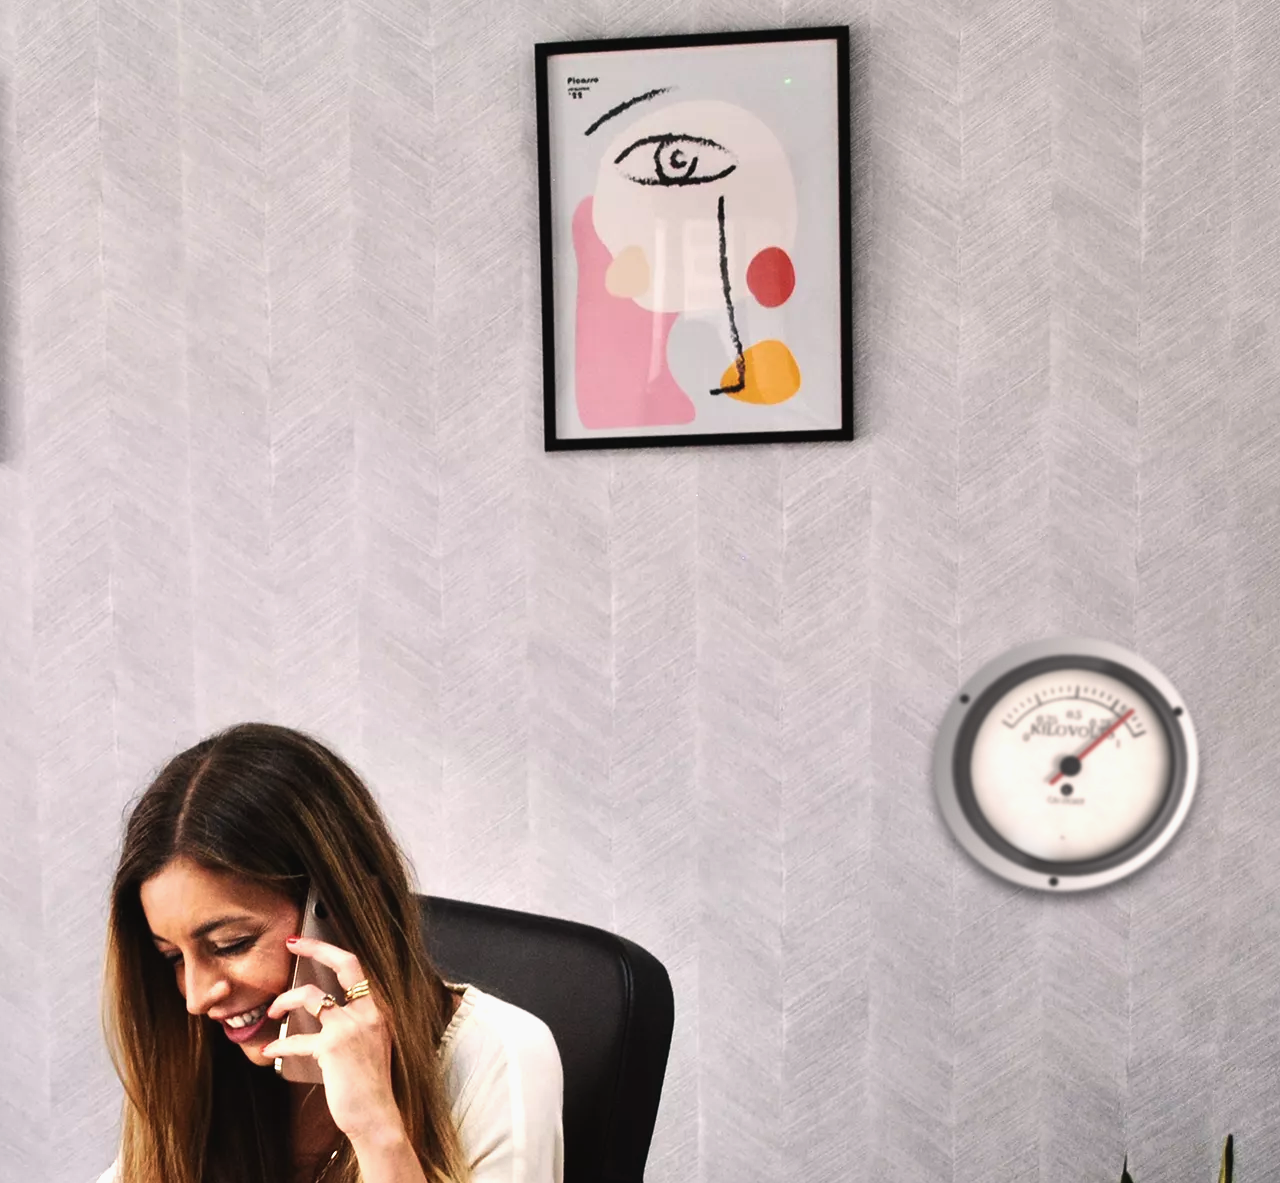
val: kV 0.85
